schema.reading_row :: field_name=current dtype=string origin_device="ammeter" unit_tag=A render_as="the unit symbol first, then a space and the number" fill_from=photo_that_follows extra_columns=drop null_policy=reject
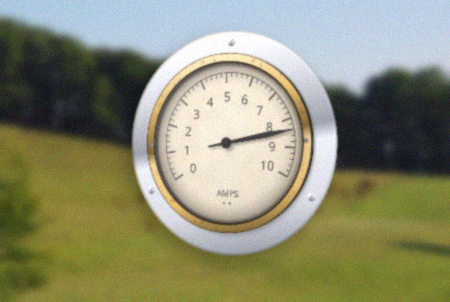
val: A 8.4
